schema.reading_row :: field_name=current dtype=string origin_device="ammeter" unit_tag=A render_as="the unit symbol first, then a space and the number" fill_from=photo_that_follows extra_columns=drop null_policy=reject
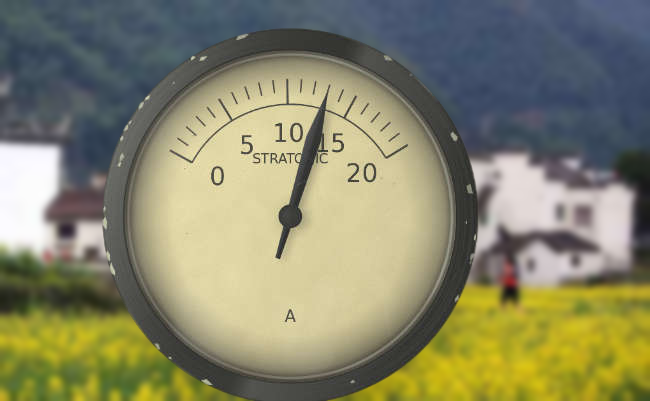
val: A 13
